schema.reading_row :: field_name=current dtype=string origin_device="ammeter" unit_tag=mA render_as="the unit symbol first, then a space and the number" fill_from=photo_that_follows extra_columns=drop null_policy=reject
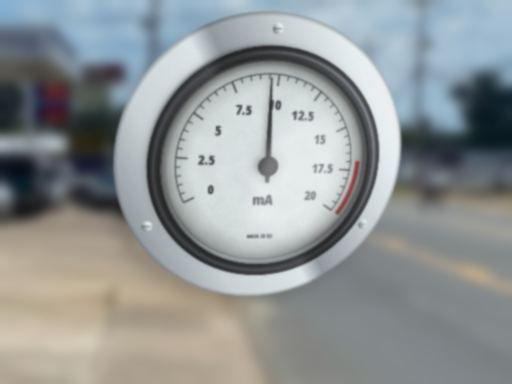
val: mA 9.5
